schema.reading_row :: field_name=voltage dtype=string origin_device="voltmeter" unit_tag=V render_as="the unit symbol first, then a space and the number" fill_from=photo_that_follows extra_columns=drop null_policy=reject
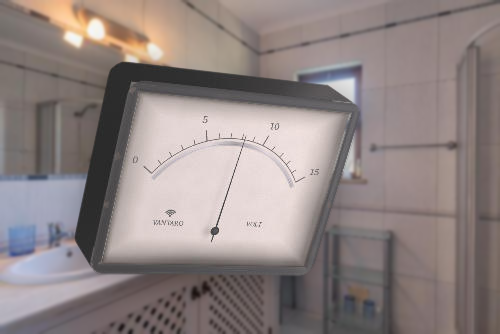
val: V 8
